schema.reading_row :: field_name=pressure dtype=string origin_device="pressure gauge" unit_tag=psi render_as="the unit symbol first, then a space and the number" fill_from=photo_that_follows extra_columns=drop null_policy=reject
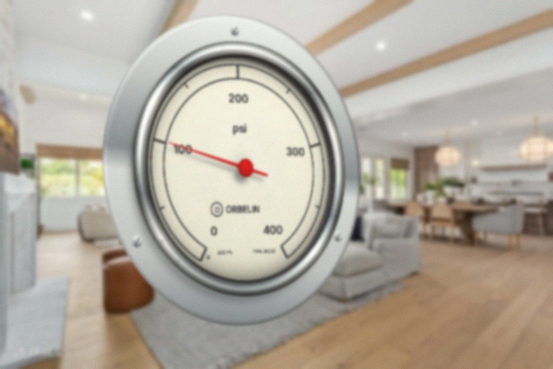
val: psi 100
